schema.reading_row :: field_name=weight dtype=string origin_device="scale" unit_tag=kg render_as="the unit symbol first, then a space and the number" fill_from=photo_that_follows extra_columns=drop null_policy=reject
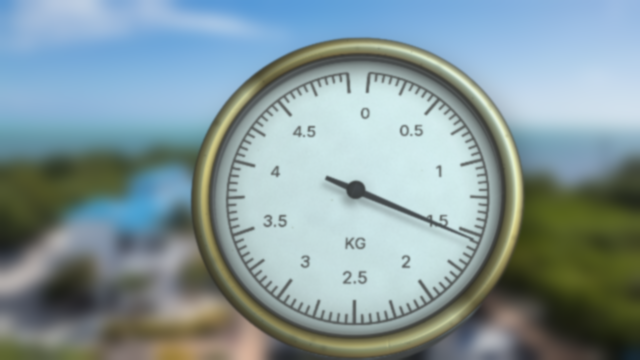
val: kg 1.55
